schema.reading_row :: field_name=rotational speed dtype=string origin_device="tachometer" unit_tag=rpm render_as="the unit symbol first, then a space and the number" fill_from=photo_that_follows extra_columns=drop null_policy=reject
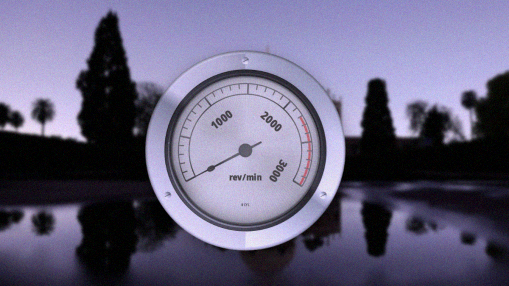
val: rpm 0
